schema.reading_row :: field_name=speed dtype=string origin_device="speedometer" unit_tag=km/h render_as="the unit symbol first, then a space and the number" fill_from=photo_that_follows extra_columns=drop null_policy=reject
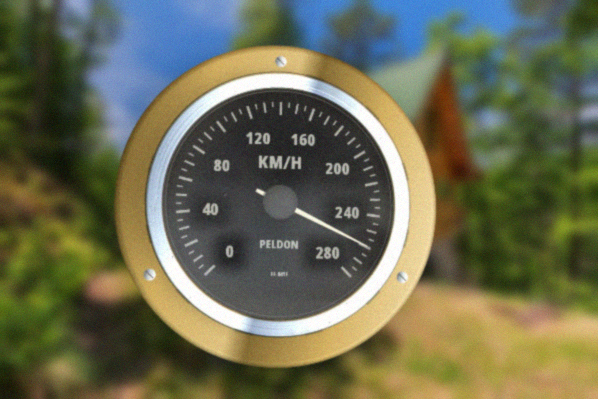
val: km/h 260
